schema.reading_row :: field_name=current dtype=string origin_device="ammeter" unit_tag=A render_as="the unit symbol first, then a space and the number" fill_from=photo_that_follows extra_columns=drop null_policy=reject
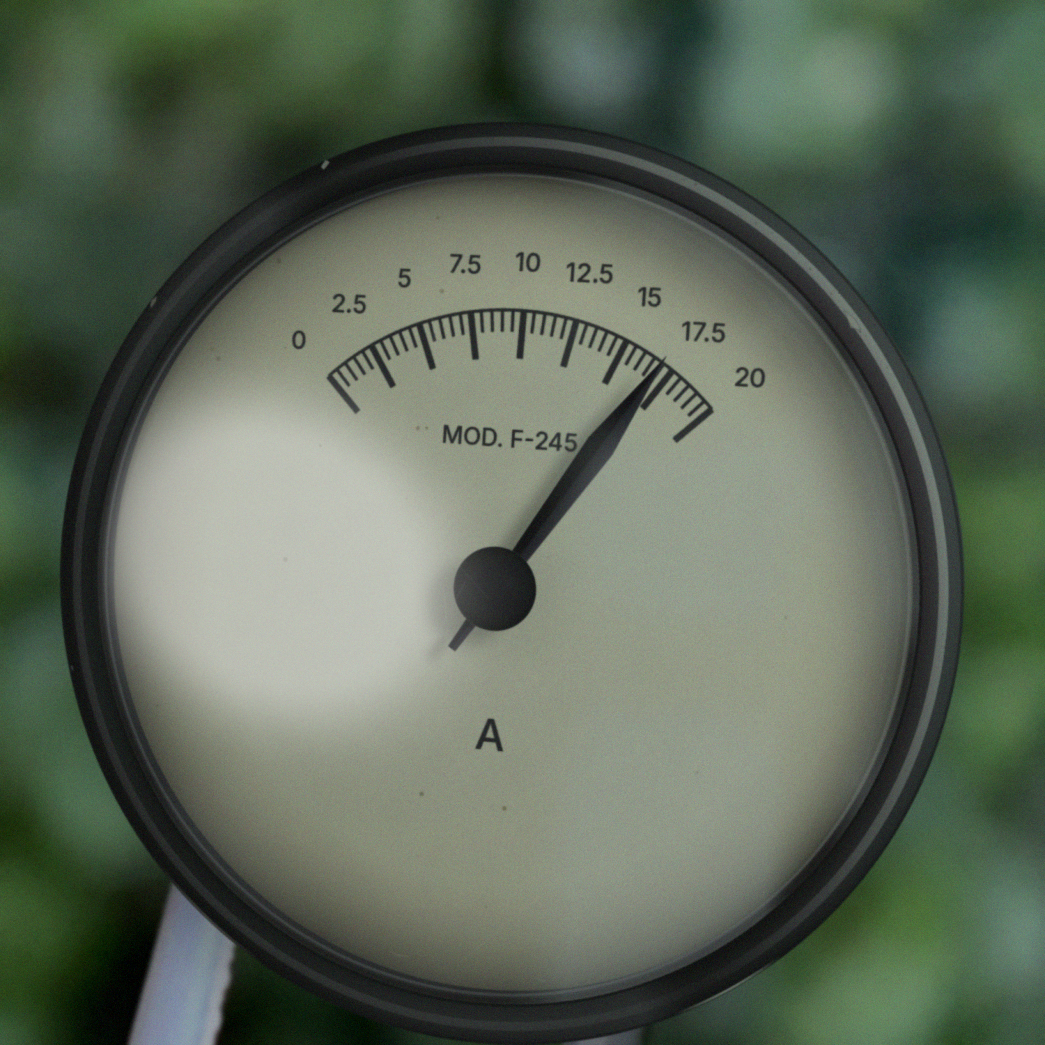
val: A 17
